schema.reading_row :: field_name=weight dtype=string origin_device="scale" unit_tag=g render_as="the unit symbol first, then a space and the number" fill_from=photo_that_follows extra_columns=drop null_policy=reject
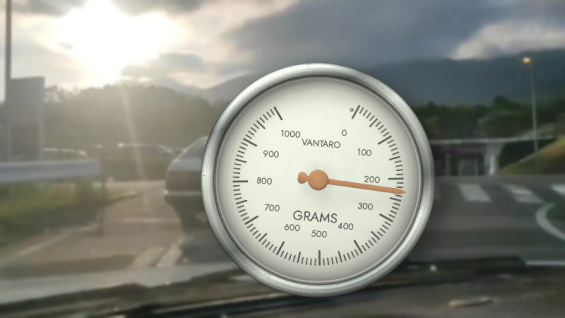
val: g 230
